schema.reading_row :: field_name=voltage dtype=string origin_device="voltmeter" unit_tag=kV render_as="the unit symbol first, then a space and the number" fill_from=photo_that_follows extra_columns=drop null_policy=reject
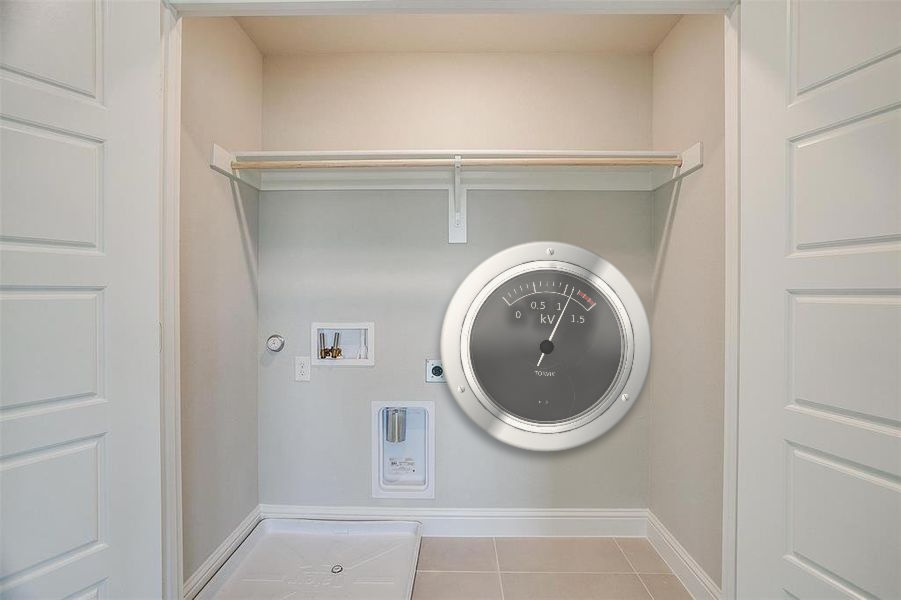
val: kV 1.1
